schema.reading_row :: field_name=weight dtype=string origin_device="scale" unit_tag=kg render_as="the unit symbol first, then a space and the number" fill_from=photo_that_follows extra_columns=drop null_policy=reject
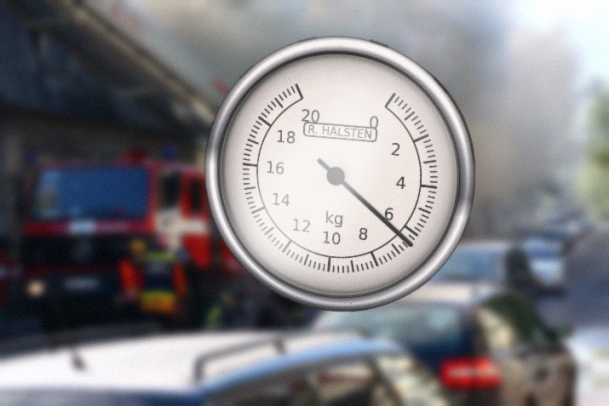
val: kg 6.4
